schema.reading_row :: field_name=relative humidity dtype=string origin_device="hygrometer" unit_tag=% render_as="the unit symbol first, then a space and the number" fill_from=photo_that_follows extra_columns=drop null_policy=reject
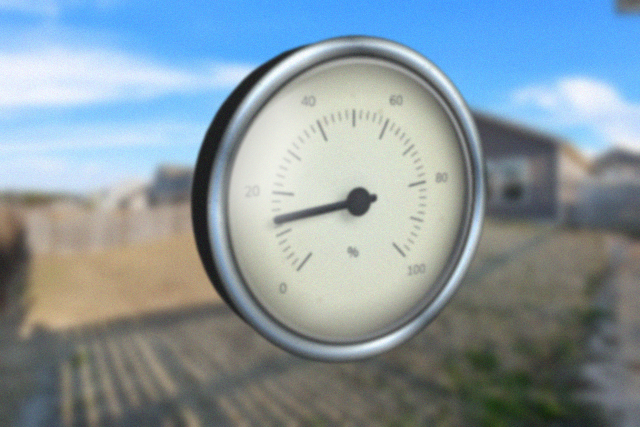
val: % 14
